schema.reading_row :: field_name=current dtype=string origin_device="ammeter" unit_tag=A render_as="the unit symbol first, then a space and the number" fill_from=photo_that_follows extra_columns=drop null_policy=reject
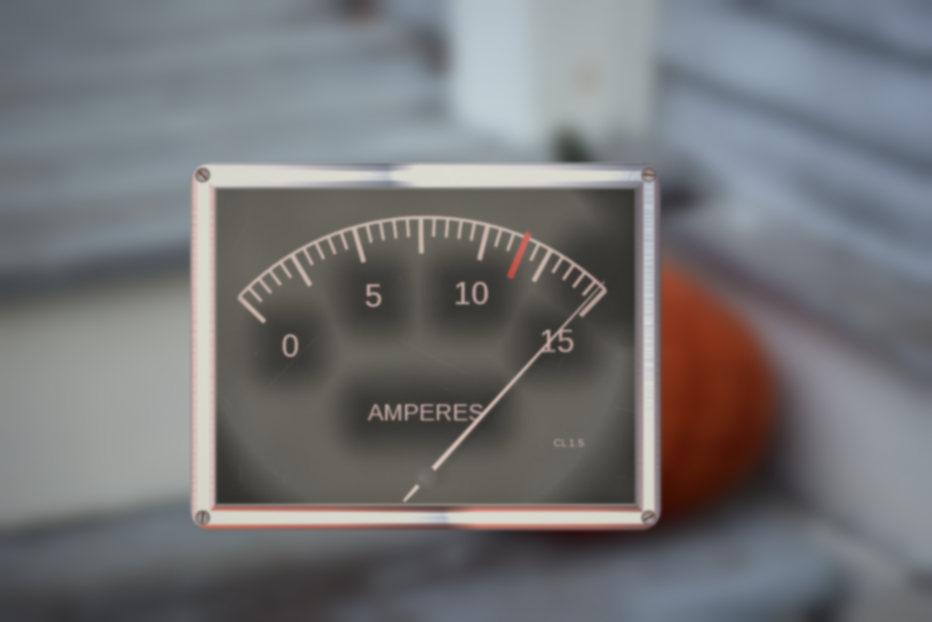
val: A 14.75
